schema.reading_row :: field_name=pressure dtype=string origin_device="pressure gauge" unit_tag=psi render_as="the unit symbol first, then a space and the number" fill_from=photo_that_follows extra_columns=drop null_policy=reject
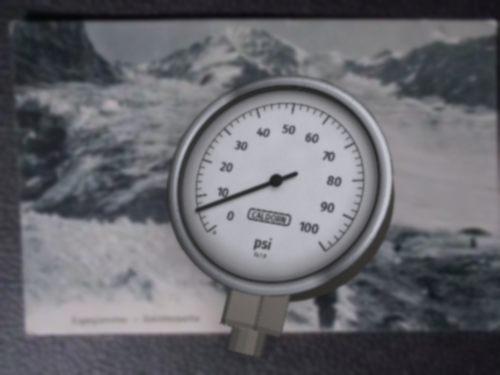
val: psi 6
